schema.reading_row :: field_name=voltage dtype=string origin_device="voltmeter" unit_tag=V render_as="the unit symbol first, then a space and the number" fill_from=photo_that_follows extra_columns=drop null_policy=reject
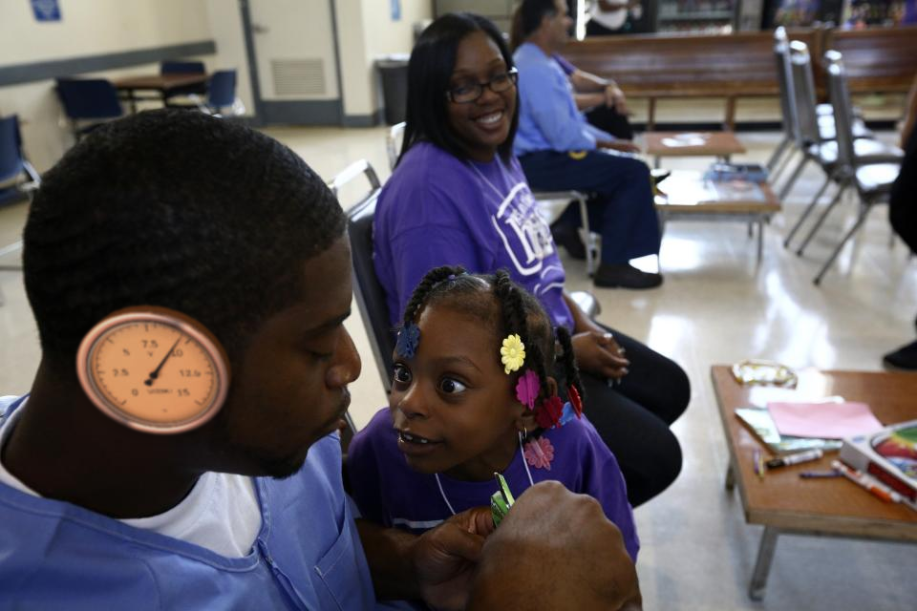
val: V 9.5
